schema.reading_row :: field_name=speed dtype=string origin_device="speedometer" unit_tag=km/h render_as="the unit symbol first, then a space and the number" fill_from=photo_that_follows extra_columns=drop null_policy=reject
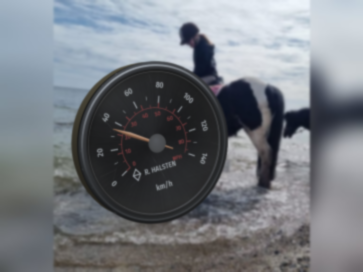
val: km/h 35
